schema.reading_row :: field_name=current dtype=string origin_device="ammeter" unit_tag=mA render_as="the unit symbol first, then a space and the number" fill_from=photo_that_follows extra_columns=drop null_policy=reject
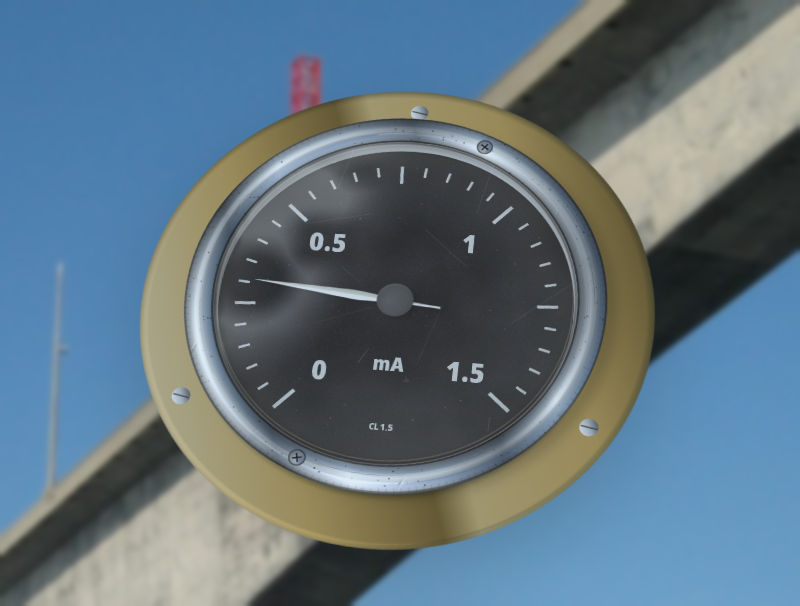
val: mA 0.3
